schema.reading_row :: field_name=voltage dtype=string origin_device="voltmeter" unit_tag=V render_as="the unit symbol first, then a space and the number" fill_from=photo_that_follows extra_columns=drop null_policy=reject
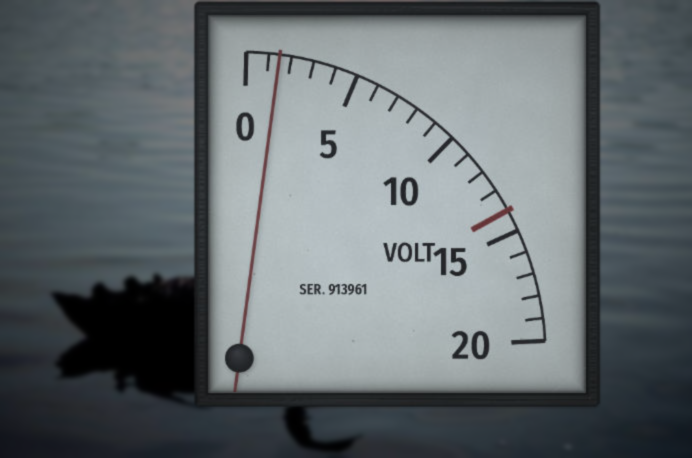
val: V 1.5
